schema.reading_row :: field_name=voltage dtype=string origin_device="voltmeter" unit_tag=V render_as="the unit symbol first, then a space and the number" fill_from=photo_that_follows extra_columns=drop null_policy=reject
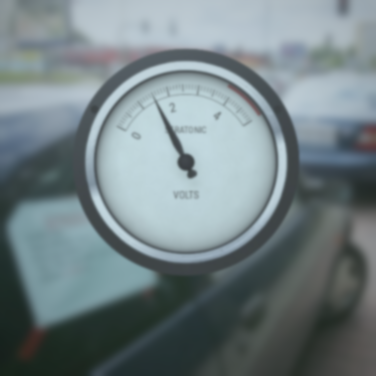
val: V 1.5
